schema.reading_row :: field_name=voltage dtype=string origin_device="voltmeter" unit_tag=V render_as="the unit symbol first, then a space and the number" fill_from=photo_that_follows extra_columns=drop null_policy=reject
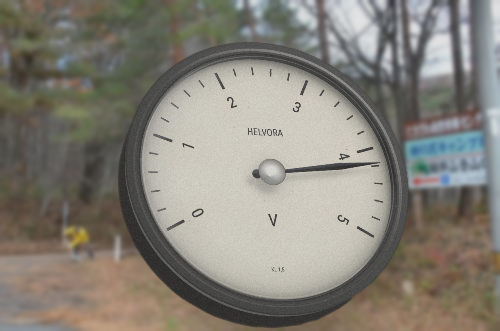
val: V 4.2
